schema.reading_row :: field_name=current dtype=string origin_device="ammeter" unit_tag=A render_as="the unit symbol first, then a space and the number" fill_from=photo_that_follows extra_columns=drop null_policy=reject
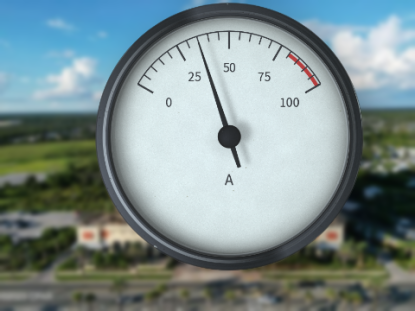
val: A 35
